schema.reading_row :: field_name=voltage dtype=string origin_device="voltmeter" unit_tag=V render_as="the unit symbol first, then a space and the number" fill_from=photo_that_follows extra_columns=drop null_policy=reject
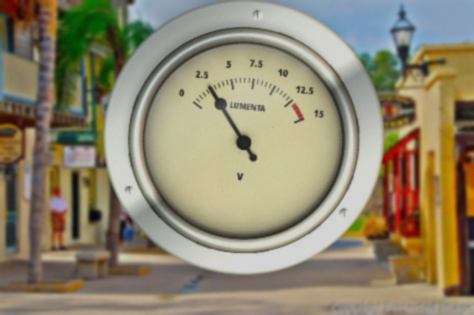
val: V 2.5
